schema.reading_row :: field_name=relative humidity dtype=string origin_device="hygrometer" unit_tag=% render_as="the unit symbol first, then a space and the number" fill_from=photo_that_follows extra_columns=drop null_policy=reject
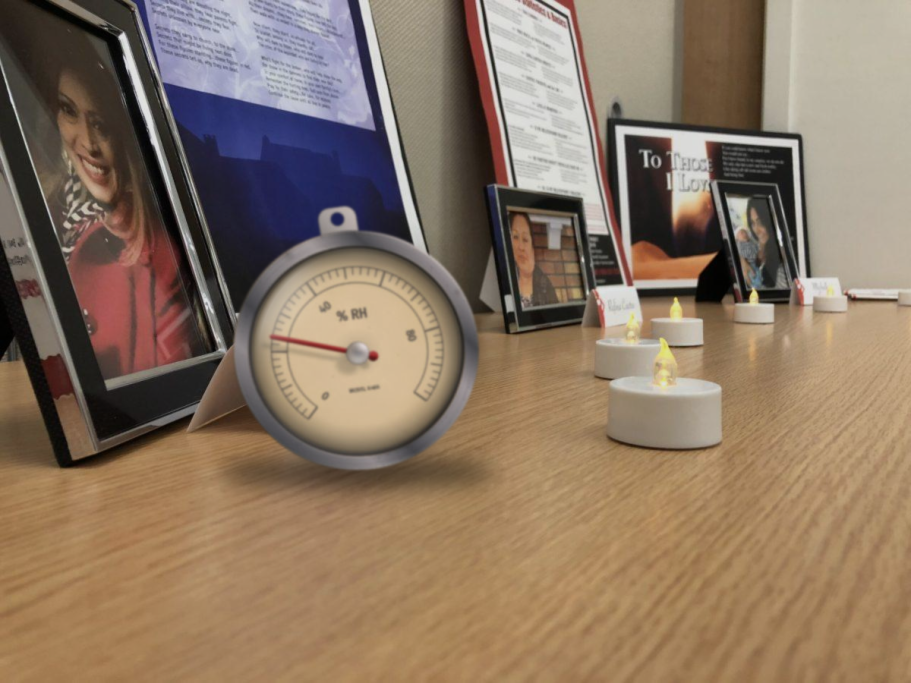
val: % 24
